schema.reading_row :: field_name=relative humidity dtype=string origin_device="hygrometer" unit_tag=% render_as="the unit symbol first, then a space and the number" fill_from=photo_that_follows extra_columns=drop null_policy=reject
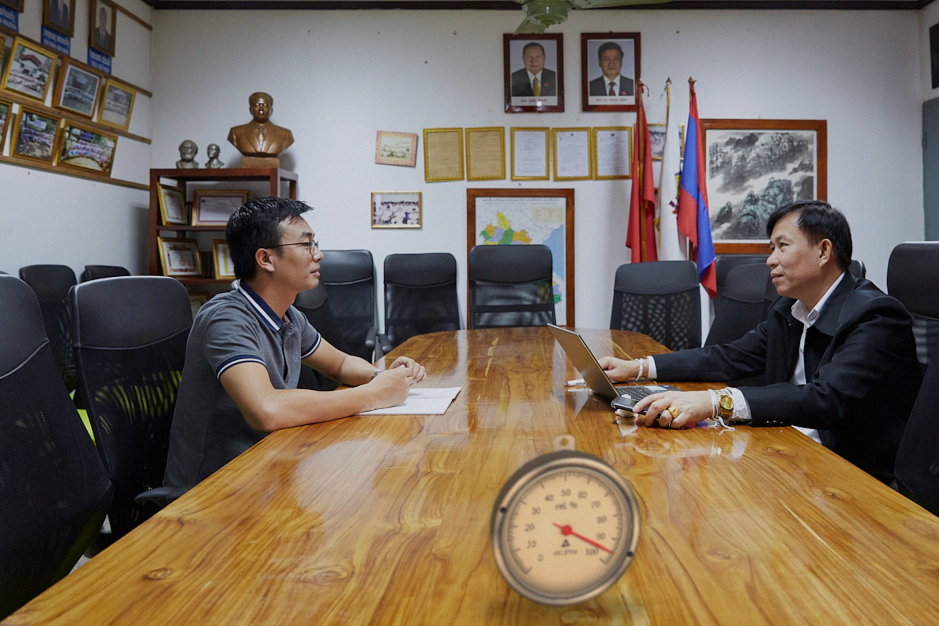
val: % 95
